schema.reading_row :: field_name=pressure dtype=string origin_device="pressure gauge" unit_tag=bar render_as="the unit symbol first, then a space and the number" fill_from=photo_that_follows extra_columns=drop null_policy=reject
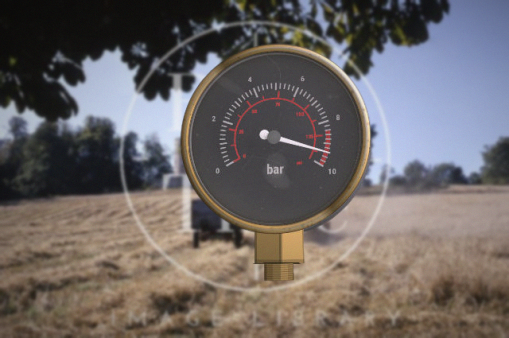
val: bar 9.4
